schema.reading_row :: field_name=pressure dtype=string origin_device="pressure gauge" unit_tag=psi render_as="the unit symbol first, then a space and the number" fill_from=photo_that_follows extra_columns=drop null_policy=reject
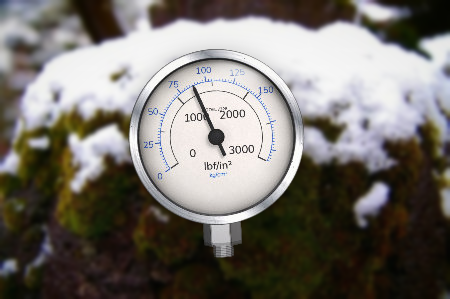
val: psi 1250
